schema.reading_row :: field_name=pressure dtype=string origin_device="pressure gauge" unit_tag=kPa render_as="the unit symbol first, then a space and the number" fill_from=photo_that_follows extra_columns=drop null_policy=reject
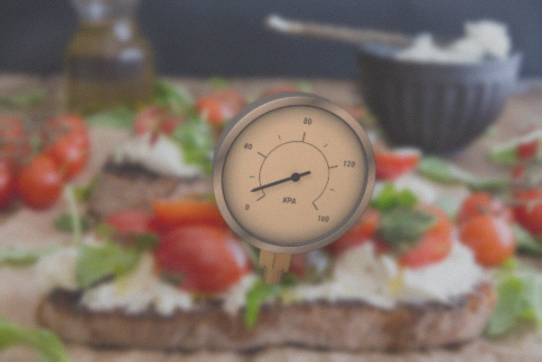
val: kPa 10
